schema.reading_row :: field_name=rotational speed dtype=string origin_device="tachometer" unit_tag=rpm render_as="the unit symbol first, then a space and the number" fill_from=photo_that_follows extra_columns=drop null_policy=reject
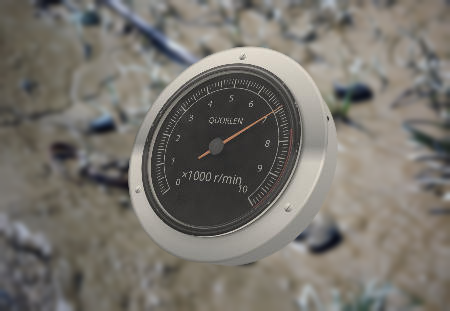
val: rpm 7000
